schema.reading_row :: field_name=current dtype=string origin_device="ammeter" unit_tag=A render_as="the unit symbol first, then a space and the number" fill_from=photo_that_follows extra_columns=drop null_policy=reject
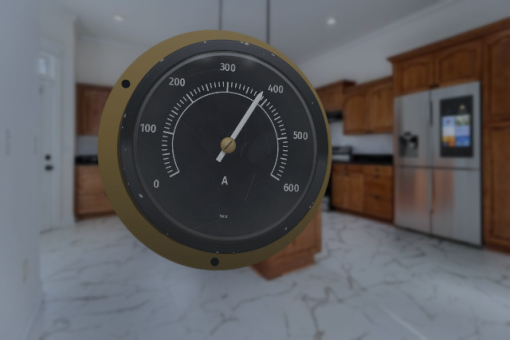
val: A 380
